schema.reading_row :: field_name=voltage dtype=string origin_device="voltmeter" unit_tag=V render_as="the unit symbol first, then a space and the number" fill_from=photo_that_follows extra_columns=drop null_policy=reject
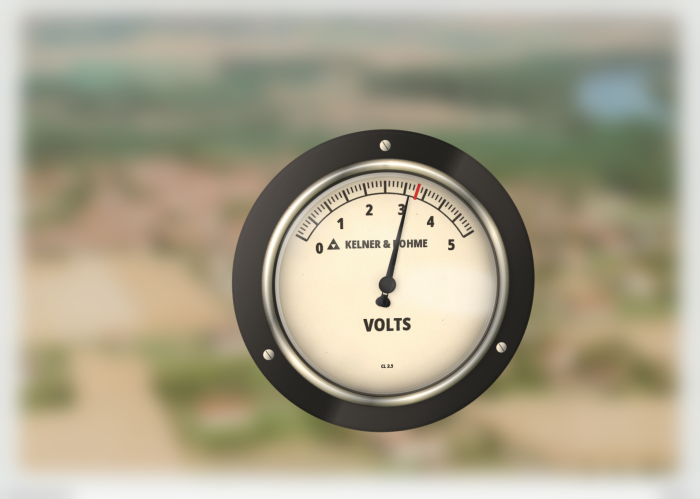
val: V 3.1
